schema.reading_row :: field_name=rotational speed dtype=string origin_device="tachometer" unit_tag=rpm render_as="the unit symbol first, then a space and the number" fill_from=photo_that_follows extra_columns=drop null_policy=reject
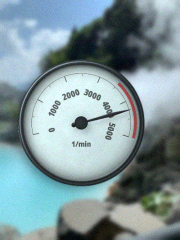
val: rpm 4250
